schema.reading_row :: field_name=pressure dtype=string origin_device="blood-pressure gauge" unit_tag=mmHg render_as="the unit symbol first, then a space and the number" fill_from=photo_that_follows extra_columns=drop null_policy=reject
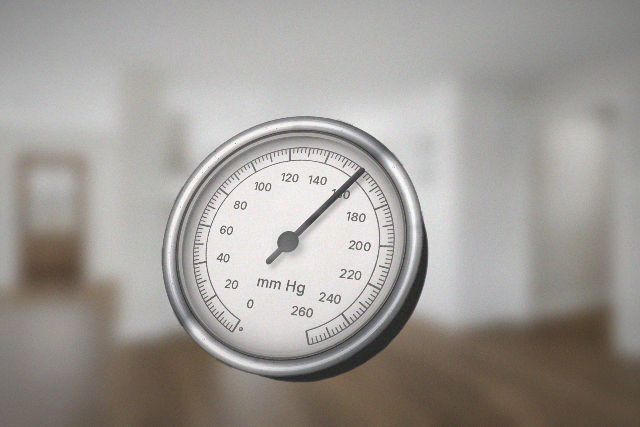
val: mmHg 160
